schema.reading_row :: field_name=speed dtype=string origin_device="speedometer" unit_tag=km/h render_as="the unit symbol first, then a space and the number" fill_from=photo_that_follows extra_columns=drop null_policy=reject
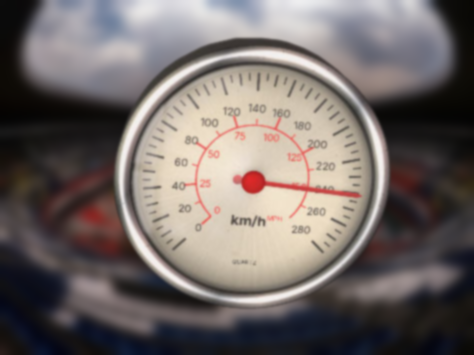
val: km/h 240
